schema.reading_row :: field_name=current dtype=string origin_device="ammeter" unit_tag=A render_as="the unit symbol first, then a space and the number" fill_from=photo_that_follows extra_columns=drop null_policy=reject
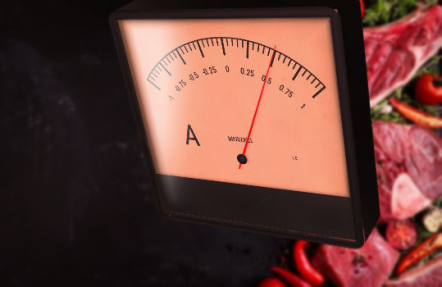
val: A 0.5
